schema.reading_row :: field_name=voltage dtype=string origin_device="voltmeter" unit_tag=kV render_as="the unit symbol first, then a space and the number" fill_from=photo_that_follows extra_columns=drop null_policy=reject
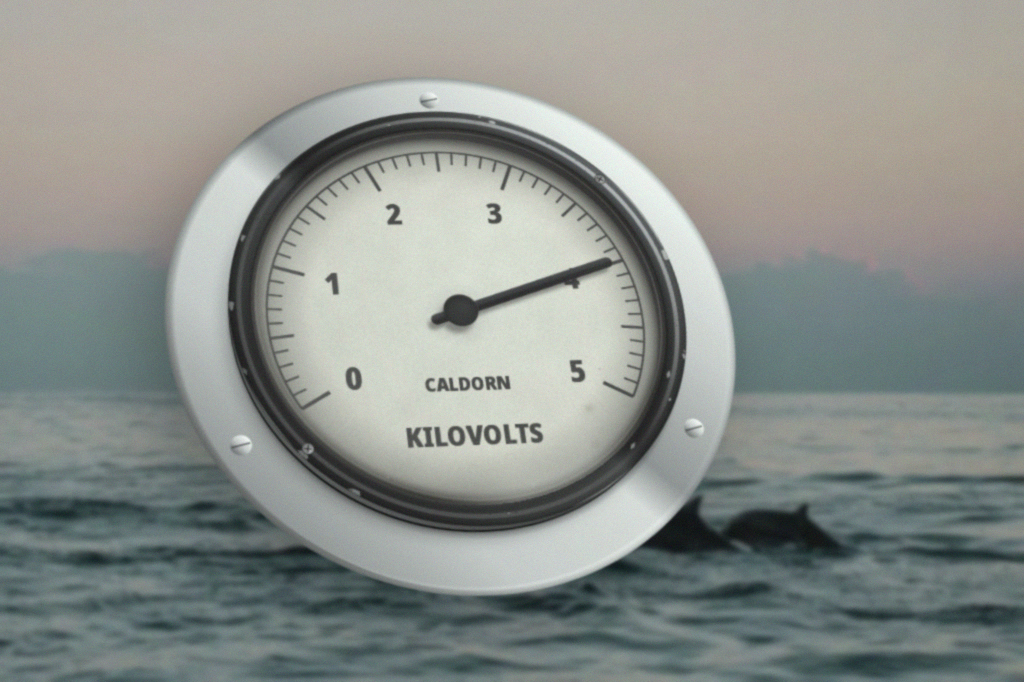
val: kV 4
